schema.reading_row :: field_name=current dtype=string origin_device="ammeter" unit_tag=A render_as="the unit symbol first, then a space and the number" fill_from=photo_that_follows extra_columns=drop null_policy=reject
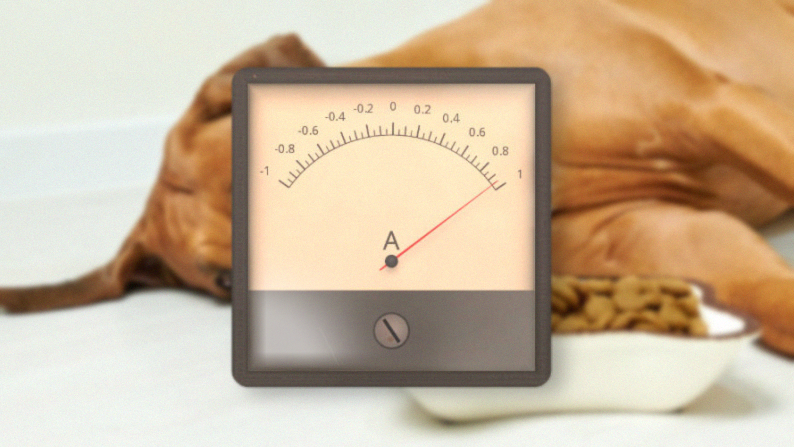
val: A 0.95
